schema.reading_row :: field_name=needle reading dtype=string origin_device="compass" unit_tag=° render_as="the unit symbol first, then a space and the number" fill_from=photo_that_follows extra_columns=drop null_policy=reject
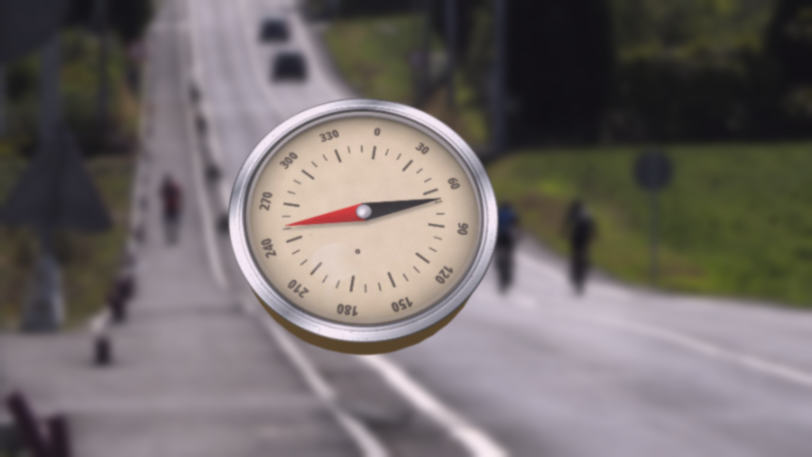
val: ° 250
